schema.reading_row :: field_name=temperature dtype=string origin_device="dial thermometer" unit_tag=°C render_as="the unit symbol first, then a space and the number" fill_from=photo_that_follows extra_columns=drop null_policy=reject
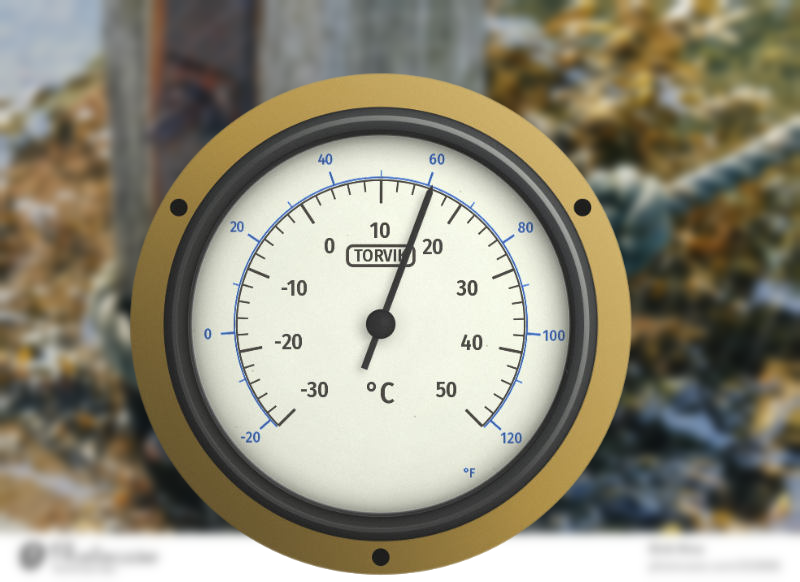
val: °C 16
